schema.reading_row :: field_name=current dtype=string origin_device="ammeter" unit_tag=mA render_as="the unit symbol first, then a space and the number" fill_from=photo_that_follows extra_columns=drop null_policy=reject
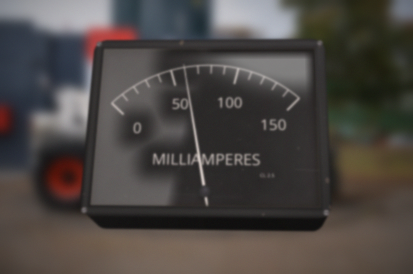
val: mA 60
